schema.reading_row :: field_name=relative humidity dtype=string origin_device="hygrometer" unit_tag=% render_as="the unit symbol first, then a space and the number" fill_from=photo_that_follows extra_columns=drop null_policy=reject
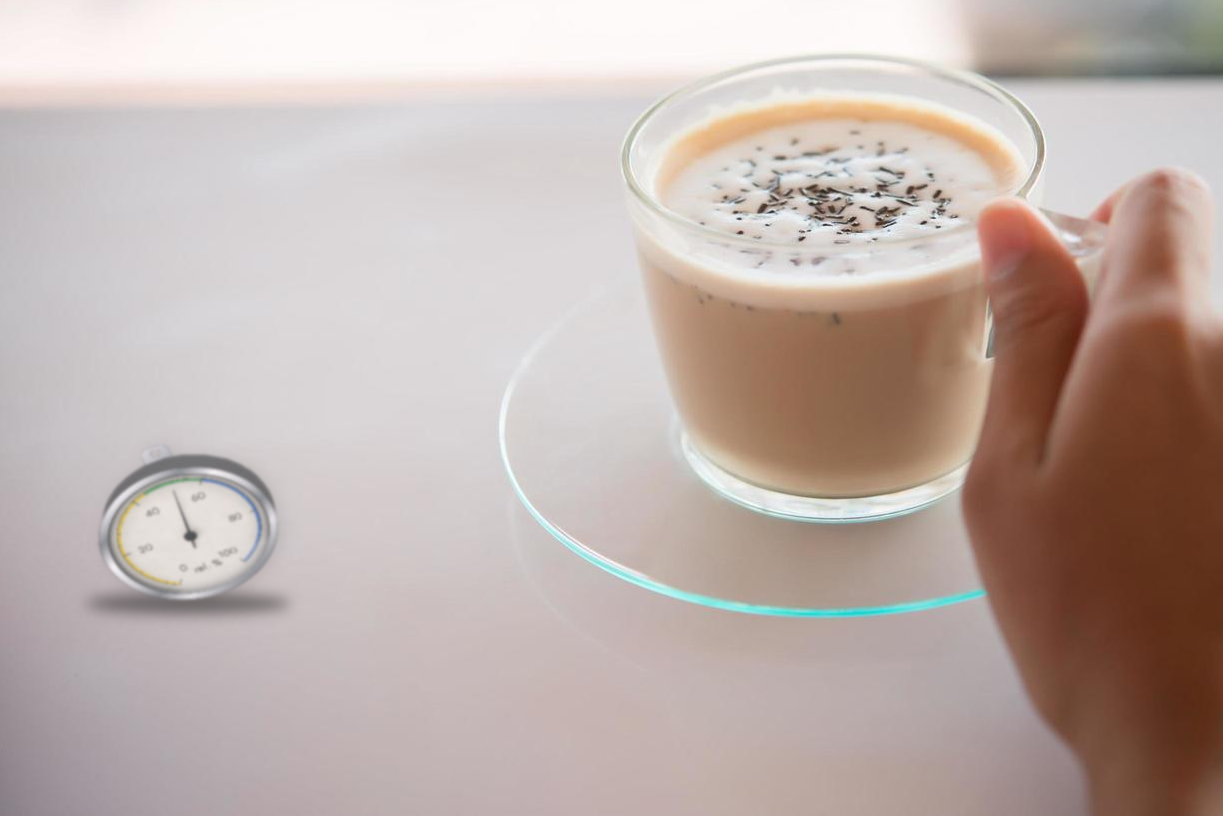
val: % 52
